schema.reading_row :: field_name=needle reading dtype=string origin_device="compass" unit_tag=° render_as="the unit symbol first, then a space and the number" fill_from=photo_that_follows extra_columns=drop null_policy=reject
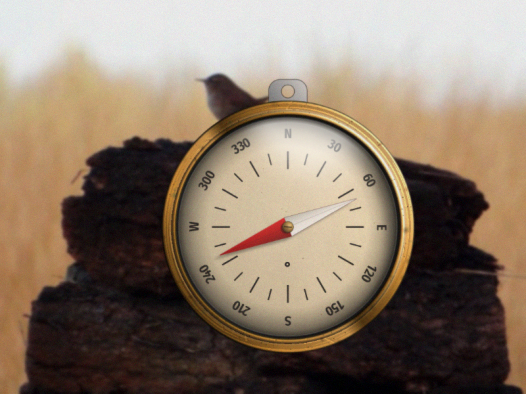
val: ° 247.5
